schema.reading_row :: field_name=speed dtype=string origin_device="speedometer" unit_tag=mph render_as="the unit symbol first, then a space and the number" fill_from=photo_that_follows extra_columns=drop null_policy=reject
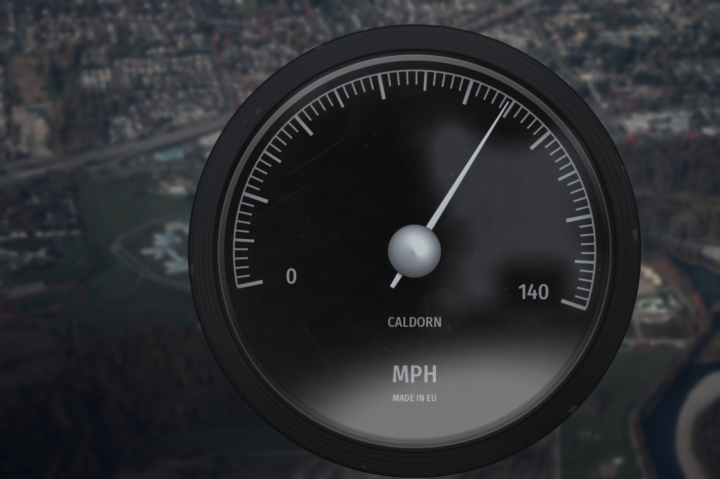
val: mph 89
